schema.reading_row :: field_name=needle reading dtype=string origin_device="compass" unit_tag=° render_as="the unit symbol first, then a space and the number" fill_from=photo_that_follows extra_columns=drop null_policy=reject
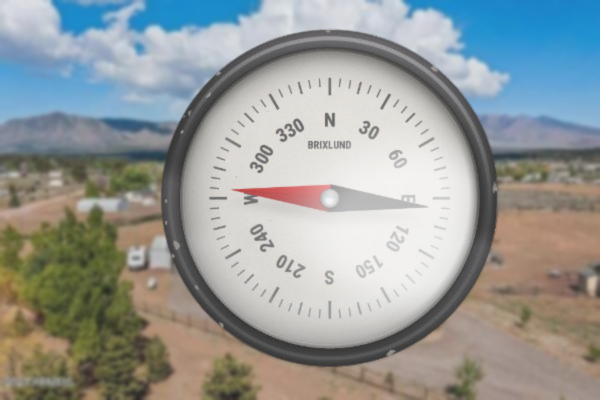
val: ° 275
